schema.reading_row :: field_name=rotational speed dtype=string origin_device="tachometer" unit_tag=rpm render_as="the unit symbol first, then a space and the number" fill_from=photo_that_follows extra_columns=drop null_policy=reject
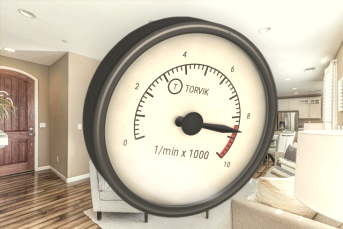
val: rpm 8600
